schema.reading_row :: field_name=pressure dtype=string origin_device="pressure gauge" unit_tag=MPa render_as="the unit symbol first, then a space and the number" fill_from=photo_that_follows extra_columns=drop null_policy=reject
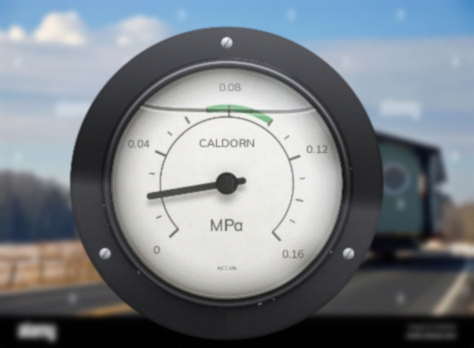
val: MPa 0.02
